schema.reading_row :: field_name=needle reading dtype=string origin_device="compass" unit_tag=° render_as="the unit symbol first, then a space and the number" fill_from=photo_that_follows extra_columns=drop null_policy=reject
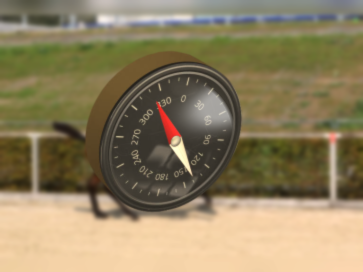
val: ° 320
